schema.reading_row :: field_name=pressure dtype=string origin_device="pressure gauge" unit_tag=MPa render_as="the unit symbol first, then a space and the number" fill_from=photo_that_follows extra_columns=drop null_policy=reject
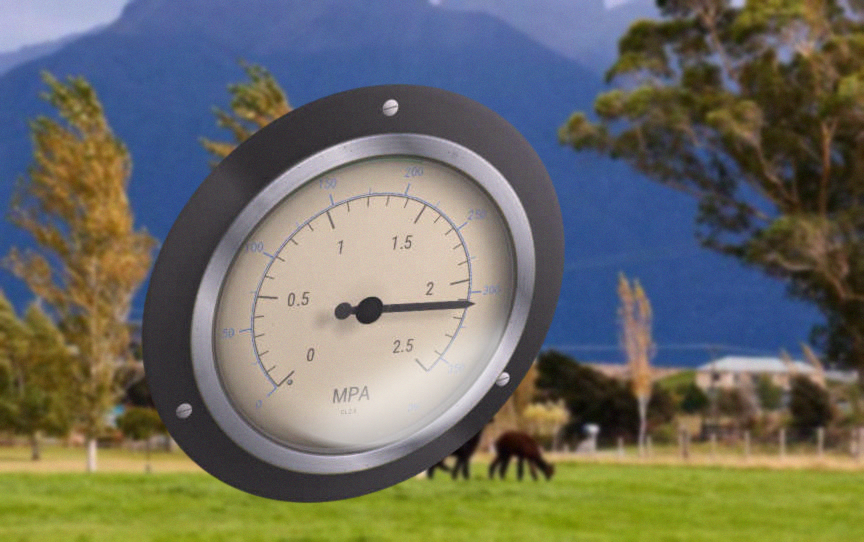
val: MPa 2.1
